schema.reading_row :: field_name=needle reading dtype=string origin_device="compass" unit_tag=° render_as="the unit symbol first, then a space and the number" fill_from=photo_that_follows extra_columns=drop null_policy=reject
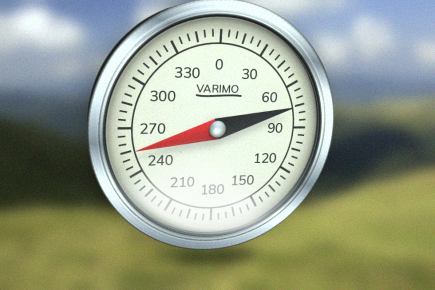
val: ° 255
